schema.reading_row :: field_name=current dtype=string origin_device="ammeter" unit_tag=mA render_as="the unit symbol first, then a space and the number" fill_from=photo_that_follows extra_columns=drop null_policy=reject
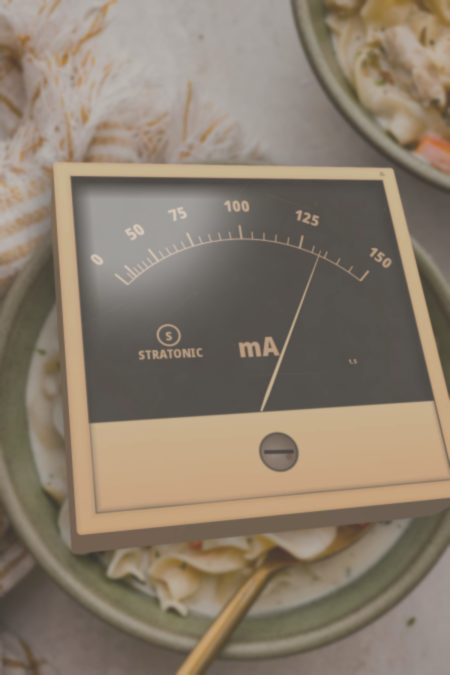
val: mA 132.5
